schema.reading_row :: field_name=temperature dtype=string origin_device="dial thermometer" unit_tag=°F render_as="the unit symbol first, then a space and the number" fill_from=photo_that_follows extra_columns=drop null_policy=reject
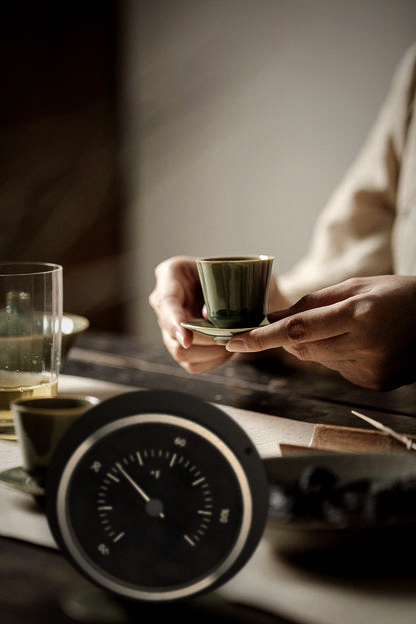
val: °F 28
